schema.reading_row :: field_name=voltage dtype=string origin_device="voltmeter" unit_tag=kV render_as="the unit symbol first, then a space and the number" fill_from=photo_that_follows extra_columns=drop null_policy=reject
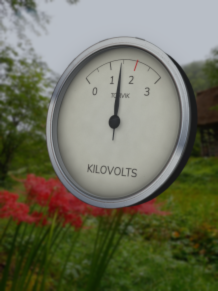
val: kV 1.5
